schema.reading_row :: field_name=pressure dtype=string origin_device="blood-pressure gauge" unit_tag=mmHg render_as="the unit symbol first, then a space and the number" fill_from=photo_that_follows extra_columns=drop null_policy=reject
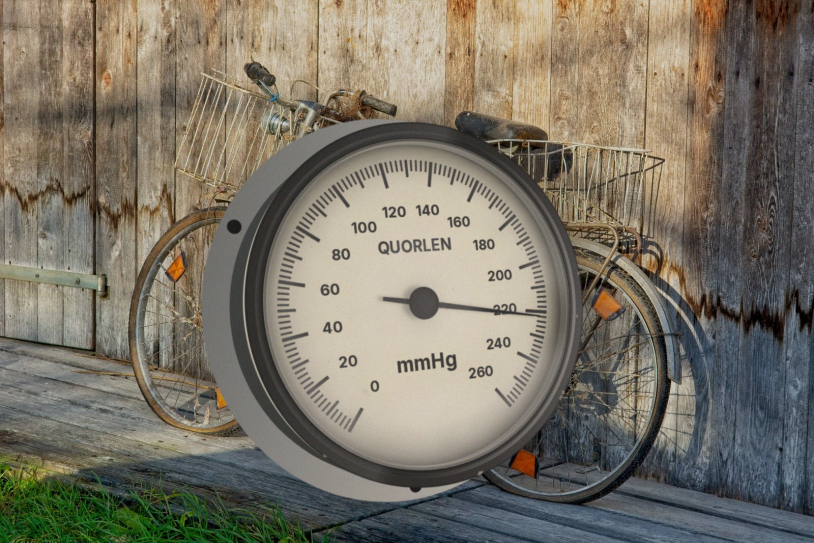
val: mmHg 222
